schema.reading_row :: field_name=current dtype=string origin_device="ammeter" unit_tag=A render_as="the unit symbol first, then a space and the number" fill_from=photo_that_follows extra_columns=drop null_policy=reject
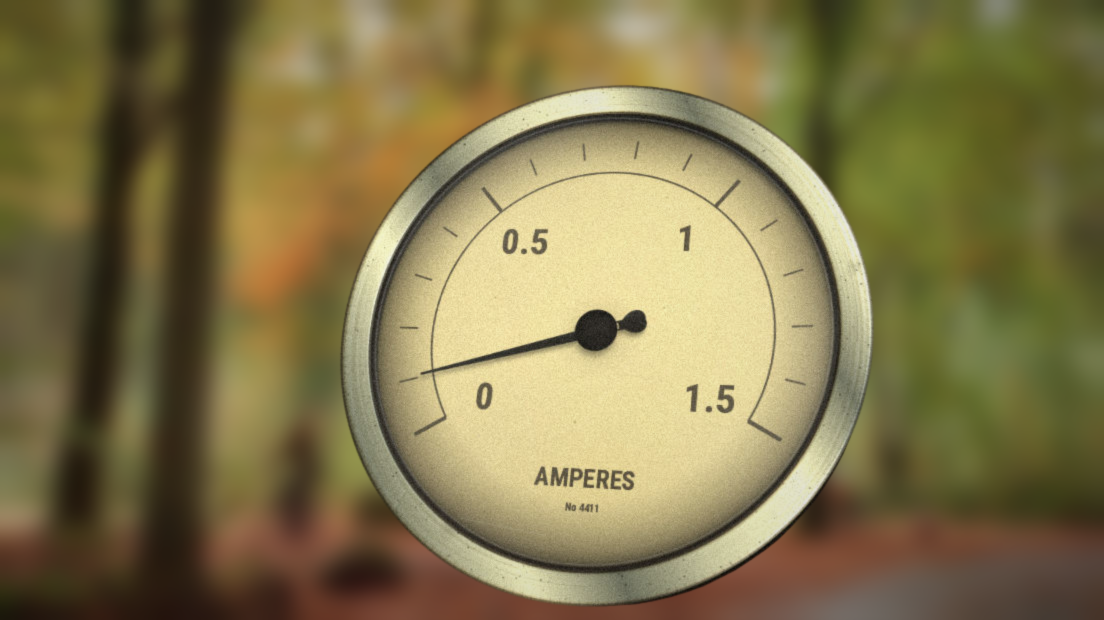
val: A 0.1
